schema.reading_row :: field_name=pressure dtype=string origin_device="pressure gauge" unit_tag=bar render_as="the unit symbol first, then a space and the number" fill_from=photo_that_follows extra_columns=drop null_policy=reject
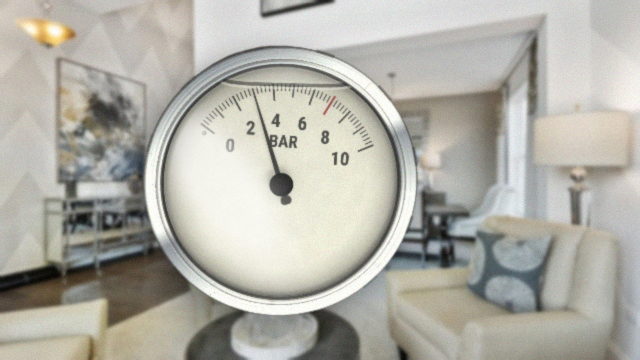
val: bar 3
